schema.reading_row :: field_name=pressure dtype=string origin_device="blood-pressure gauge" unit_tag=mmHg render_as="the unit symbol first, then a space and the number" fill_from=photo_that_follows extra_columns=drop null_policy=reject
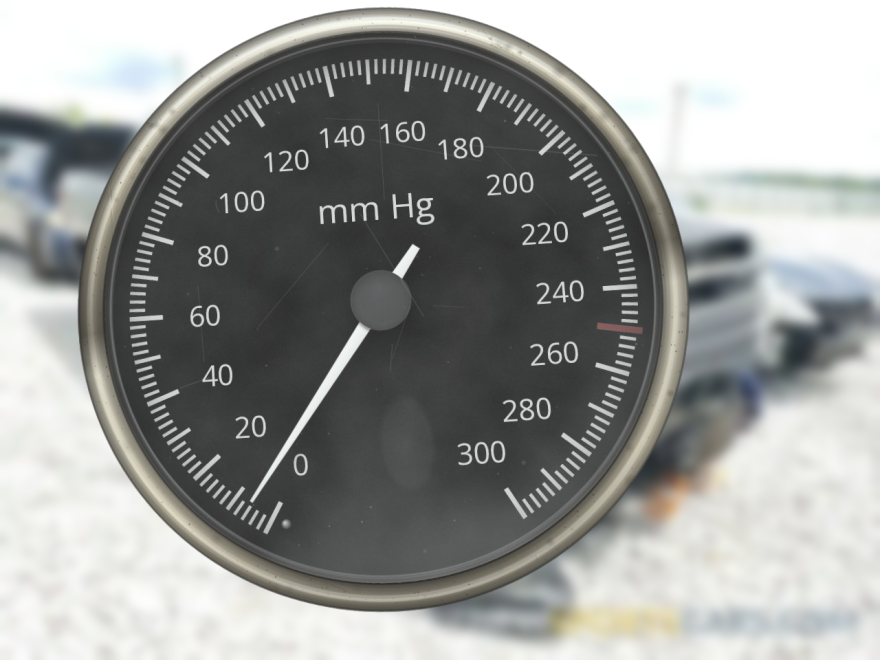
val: mmHg 6
